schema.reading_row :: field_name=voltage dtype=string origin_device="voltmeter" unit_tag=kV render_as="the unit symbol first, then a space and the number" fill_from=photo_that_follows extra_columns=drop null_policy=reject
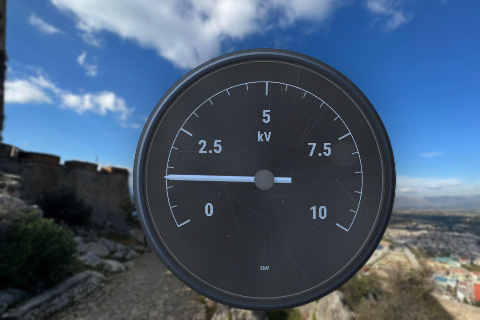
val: kV 1.25
